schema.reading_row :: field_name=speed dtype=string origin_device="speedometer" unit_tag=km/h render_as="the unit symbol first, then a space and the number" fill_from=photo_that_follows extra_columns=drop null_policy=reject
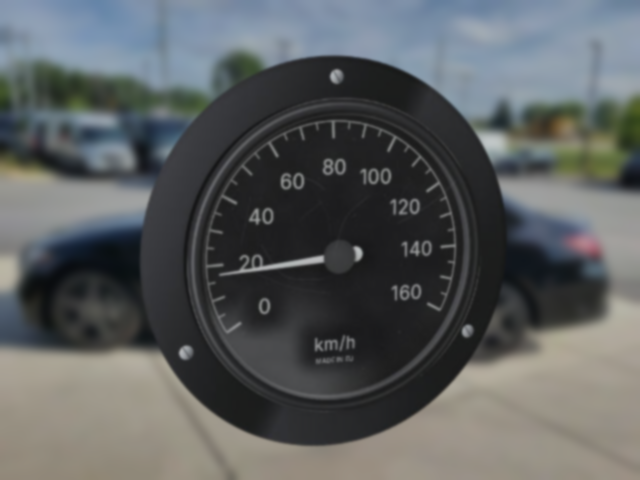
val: km/h 17.5
